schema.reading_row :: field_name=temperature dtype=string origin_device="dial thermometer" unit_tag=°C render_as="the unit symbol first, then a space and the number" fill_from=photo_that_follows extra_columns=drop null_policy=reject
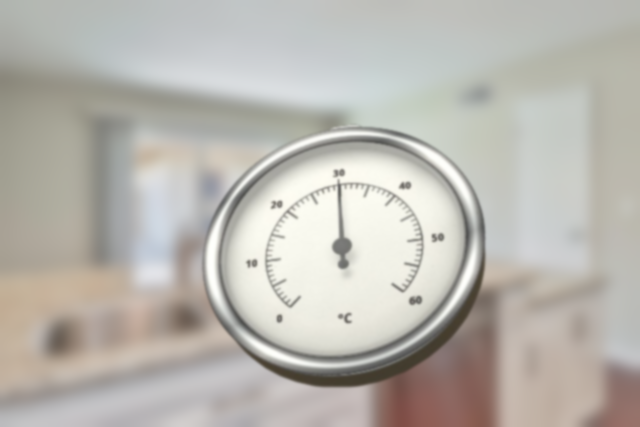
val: °C 30
